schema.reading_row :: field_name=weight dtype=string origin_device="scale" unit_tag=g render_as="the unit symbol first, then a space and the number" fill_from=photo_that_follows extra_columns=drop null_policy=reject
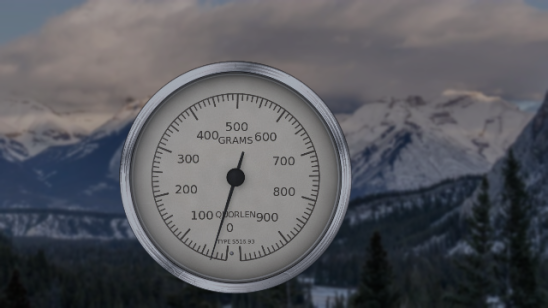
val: g 30
